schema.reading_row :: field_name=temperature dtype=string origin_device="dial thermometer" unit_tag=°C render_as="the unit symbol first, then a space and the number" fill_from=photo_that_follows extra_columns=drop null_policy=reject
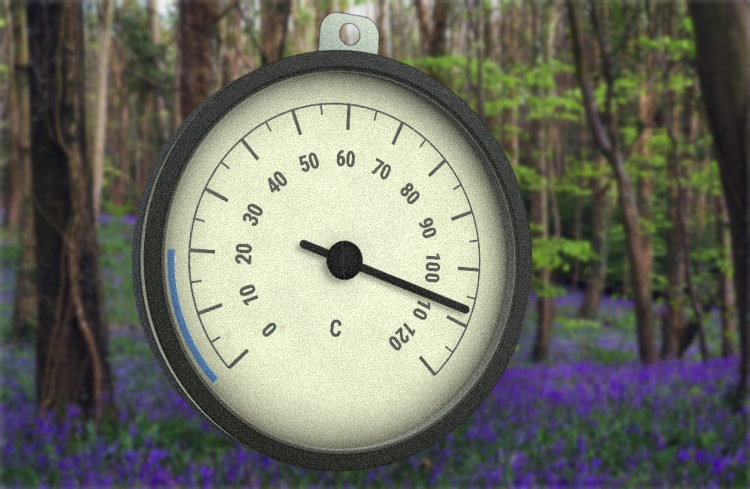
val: °C 107.5
